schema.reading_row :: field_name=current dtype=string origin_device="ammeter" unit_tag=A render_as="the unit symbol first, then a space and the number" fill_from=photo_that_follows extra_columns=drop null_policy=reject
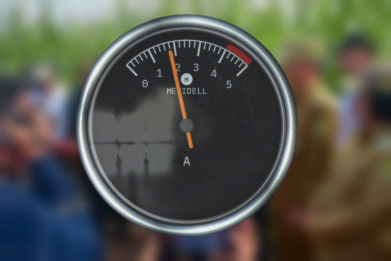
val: A 1.8
